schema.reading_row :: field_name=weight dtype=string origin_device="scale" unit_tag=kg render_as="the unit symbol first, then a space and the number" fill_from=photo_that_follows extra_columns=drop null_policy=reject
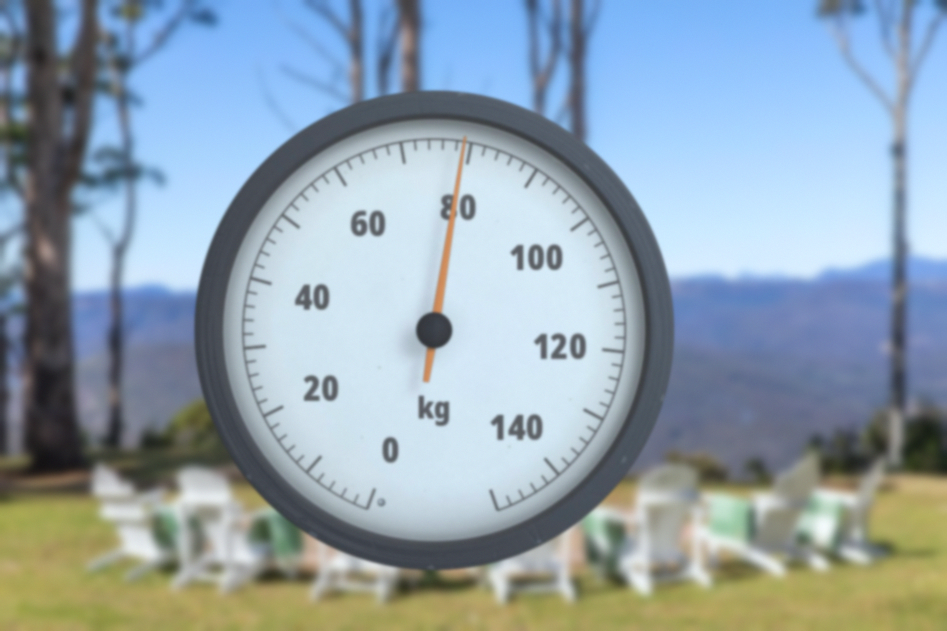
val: kg 79
